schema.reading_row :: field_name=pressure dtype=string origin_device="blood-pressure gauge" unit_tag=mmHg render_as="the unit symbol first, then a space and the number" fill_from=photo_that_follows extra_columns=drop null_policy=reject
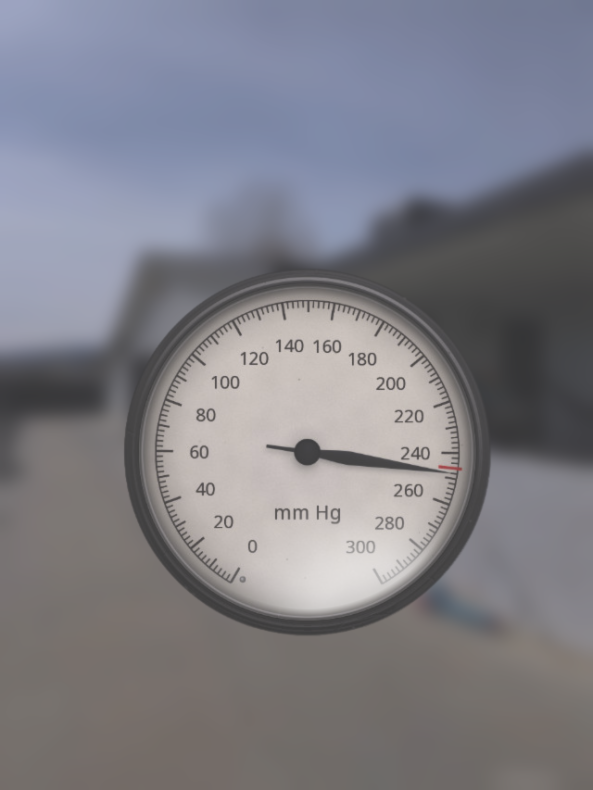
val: mmHg 248
